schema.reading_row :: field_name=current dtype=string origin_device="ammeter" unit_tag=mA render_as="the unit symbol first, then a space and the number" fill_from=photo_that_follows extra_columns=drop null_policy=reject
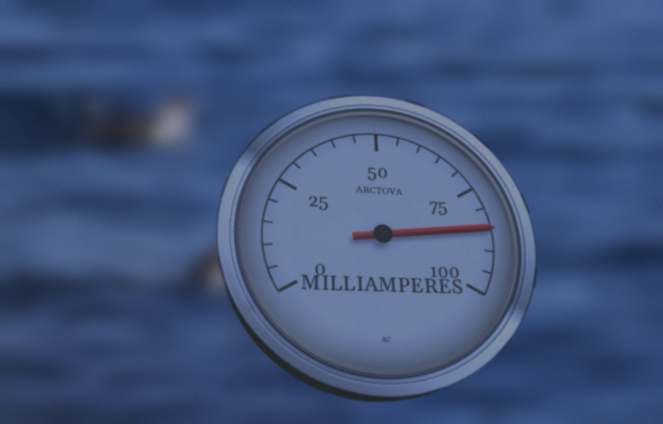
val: mA 85
